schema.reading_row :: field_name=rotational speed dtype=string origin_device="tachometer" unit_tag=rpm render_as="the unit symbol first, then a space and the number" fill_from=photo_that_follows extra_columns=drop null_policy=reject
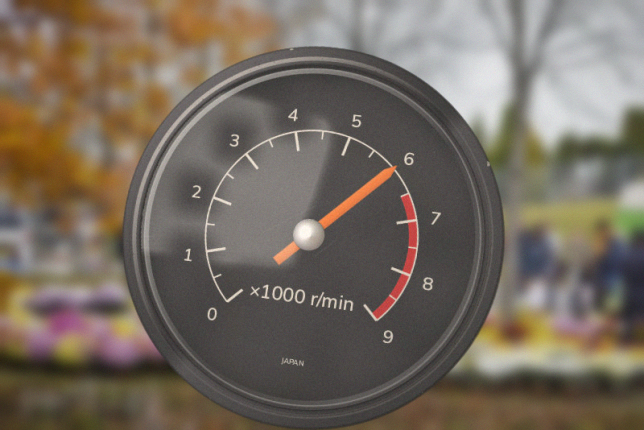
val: rpm 6000
